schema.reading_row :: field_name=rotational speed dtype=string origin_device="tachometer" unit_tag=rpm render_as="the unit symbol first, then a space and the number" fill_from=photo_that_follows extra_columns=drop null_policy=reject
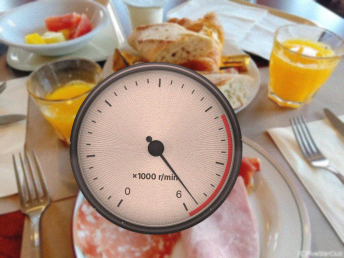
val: rpm 5800
